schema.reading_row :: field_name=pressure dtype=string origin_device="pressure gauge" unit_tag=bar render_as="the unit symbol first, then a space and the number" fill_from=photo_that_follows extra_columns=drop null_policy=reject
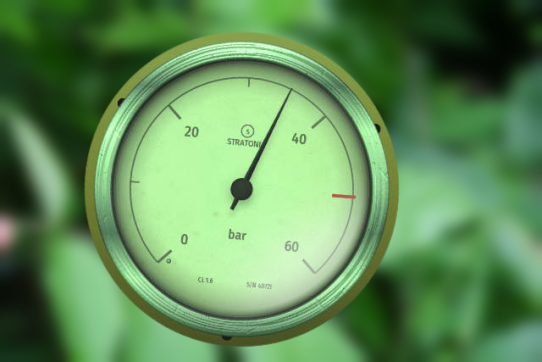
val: bar 35
